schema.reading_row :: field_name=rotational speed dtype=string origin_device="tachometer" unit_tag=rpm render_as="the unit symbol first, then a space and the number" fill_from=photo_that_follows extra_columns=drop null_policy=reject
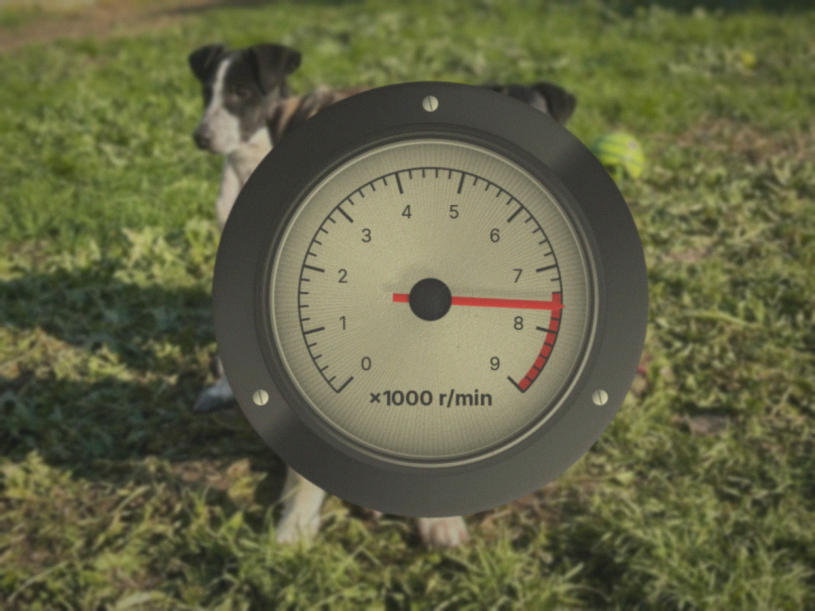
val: rpm 7600
